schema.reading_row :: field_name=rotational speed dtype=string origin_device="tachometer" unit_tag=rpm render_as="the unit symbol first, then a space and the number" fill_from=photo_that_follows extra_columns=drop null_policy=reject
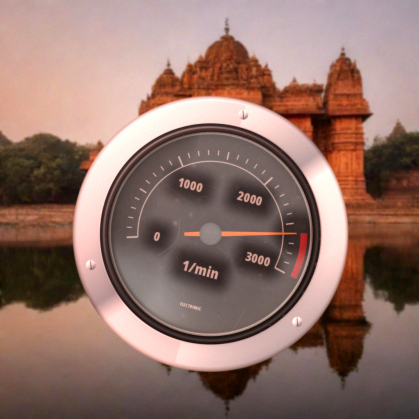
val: rpm 2600
